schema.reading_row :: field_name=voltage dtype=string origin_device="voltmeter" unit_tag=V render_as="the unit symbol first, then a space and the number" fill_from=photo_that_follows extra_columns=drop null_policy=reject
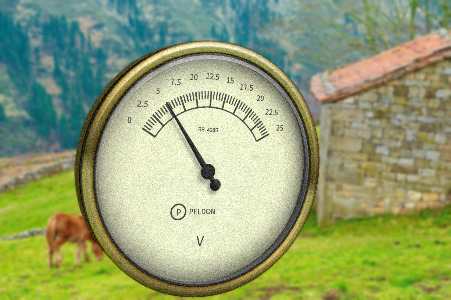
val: V 5
